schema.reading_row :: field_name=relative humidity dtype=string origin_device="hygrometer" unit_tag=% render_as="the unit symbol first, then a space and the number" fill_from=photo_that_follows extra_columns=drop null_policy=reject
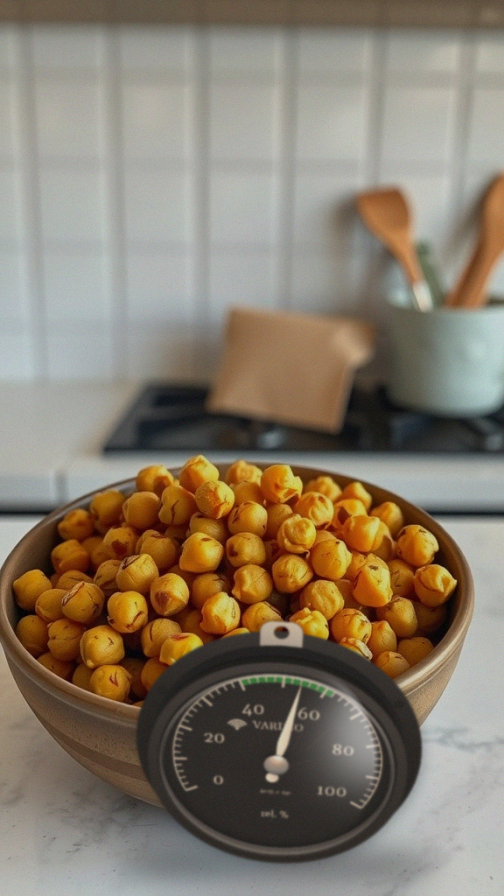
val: % 54
